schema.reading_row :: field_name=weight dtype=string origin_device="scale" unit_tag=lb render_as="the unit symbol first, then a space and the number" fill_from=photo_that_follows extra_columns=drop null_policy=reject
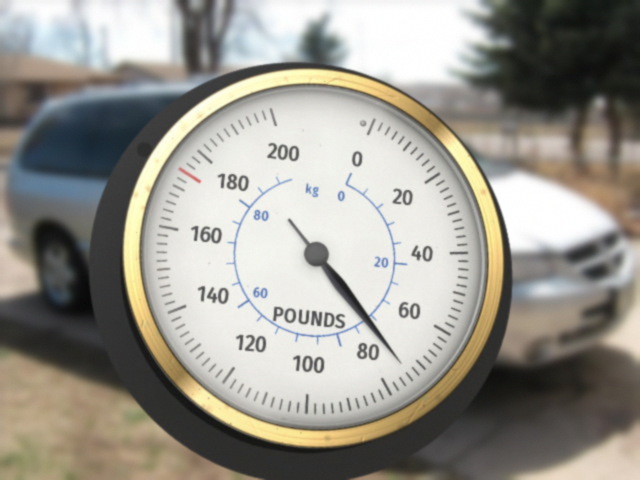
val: lb 74
